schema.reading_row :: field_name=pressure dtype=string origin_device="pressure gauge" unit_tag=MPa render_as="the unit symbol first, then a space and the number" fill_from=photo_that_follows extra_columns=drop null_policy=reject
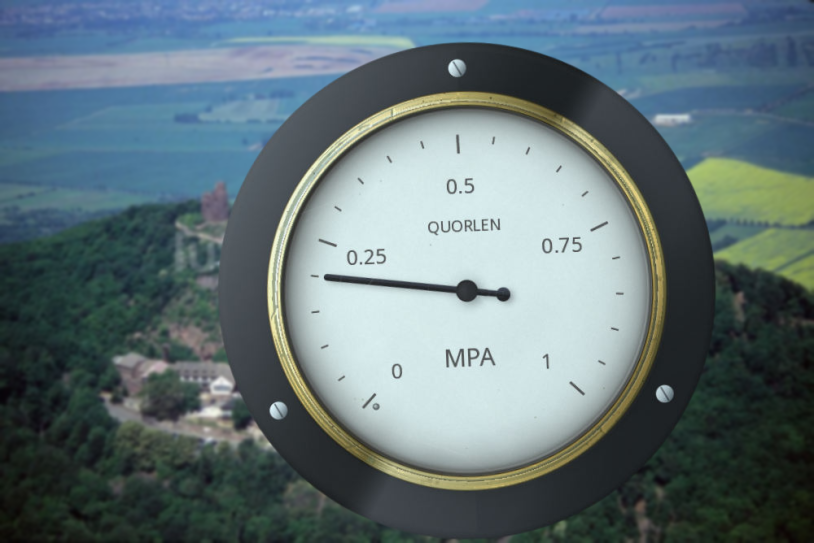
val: MPa 0.2
